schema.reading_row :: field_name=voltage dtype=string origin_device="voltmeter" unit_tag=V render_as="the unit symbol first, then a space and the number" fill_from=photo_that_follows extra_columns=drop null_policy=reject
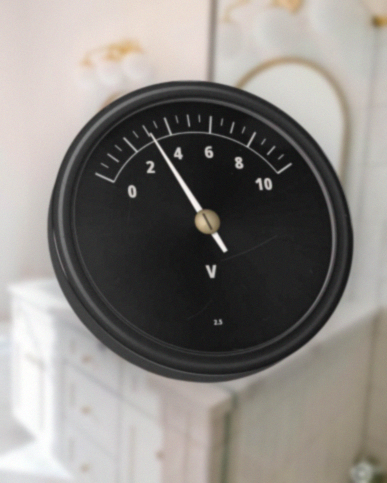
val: V 3
